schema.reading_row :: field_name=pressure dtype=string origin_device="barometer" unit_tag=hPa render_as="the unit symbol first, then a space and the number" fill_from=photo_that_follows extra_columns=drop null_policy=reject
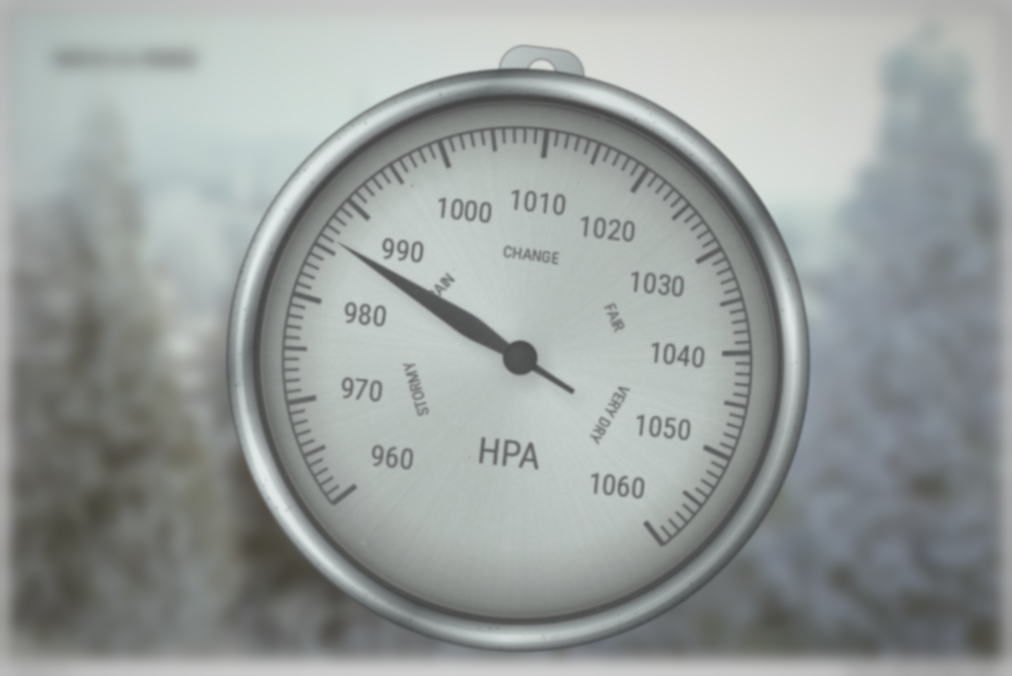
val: hPa 986
